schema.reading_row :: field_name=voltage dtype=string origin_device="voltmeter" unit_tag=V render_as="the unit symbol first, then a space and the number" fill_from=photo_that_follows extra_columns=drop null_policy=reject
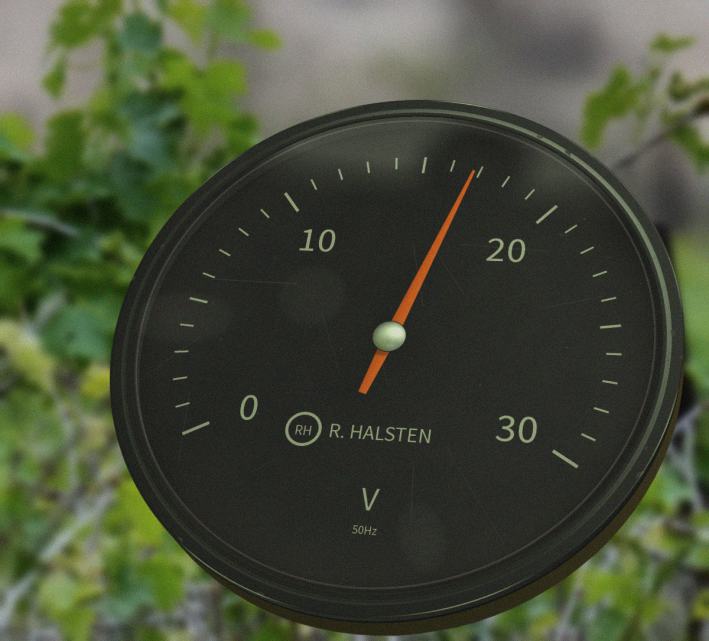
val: V 17
